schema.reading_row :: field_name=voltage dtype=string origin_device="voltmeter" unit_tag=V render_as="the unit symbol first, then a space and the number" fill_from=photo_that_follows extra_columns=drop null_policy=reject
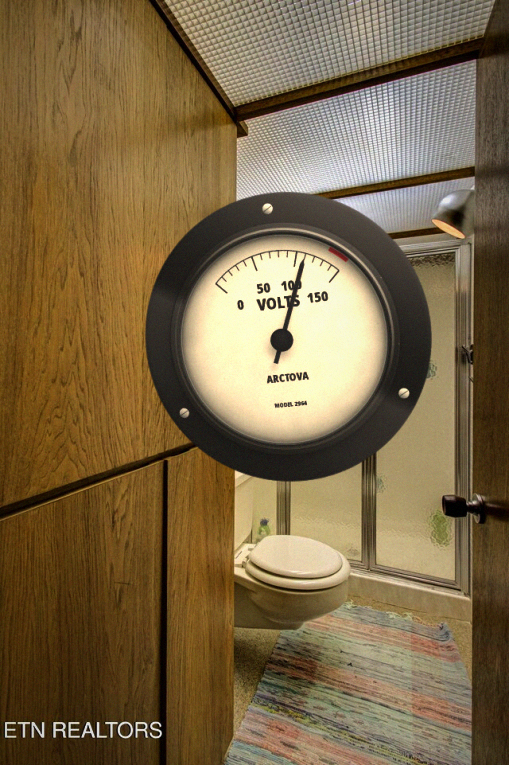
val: V 110
